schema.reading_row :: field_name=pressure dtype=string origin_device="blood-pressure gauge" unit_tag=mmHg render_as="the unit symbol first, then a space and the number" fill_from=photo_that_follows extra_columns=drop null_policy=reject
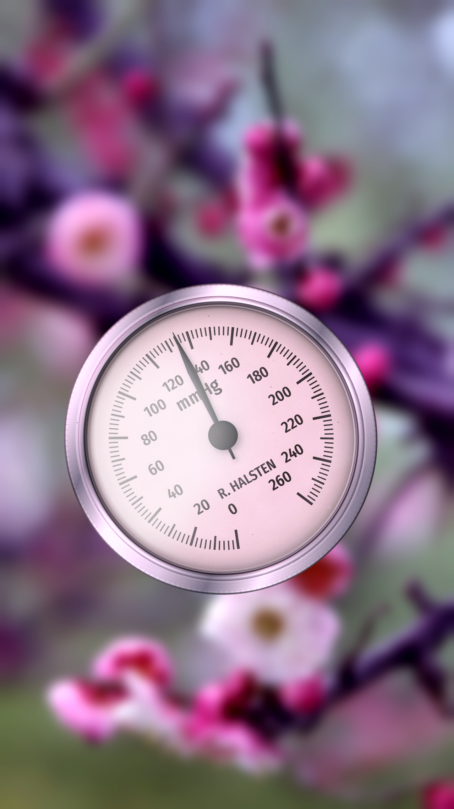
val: mmHg 134
